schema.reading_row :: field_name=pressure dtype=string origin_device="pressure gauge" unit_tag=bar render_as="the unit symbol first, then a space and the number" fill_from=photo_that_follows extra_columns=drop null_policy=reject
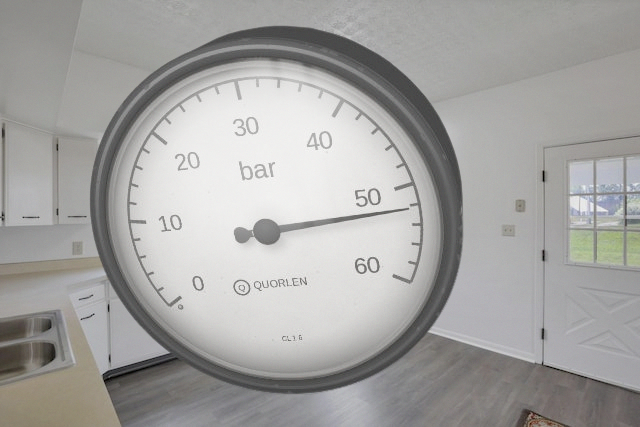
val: bar 52
